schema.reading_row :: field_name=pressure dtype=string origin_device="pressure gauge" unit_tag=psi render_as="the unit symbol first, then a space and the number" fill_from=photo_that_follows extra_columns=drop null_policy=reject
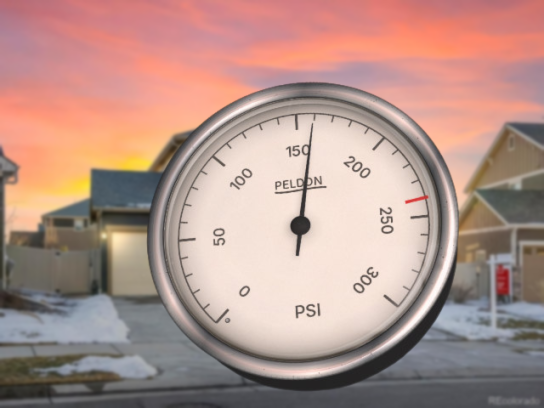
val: psi 160
